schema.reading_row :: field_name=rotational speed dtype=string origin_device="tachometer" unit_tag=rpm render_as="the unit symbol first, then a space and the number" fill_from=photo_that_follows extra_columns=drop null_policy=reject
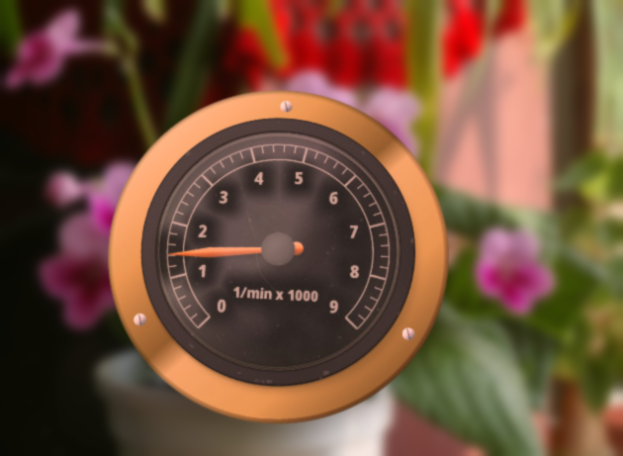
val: rpm 1400
